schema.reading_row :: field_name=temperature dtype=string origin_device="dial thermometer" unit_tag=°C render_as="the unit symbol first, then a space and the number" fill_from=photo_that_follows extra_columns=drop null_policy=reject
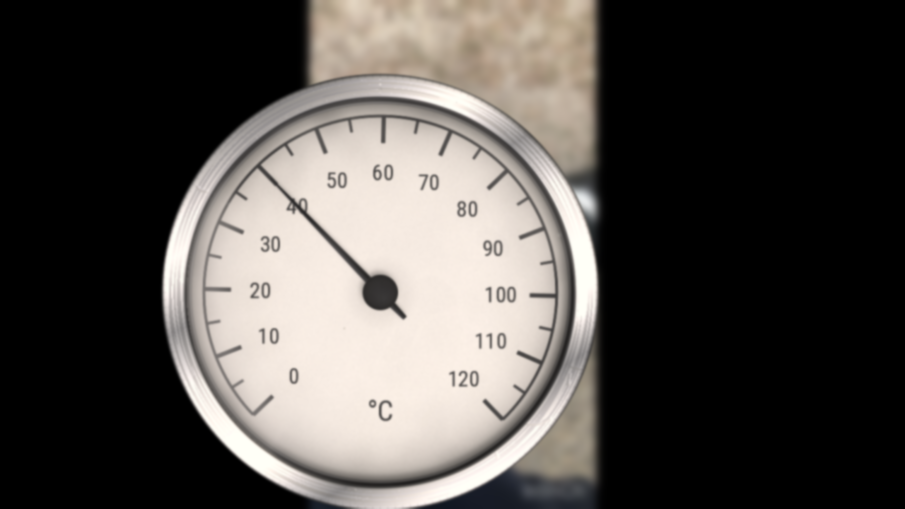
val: °C 40
